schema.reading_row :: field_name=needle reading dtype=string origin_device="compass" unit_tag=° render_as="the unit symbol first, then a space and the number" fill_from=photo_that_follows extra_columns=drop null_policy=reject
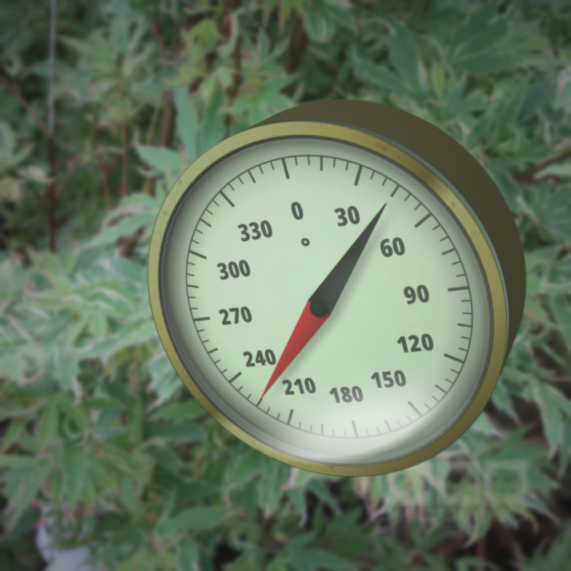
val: ° 225
